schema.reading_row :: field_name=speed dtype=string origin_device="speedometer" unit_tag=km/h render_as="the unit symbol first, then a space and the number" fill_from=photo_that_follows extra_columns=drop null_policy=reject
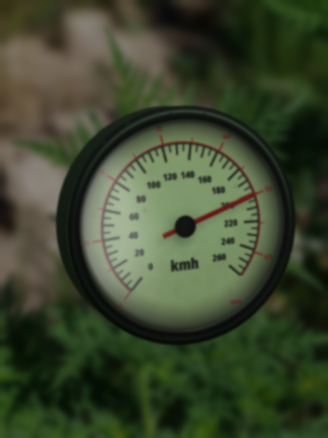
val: km/h 200
